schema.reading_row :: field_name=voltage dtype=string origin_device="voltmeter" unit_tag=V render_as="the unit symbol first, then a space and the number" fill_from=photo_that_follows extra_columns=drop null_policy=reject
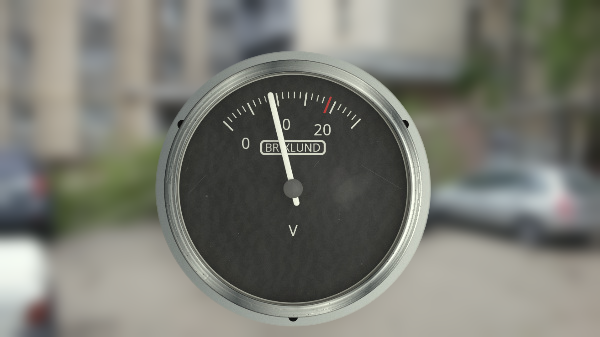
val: V 9
